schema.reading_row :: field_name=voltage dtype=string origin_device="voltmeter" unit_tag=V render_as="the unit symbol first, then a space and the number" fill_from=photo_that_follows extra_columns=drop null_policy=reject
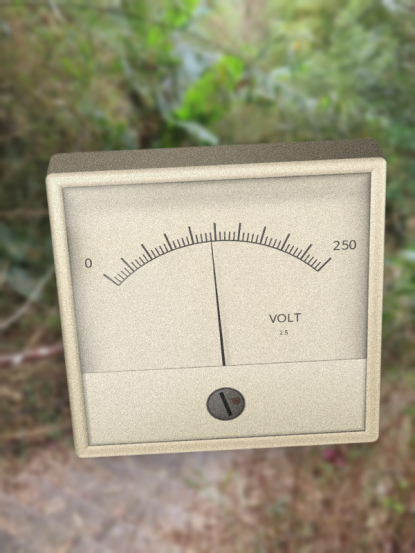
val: V 120
